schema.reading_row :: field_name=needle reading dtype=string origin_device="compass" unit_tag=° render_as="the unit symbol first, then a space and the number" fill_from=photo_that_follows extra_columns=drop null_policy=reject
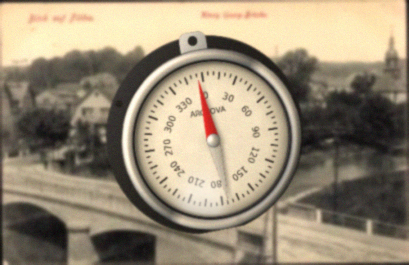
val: ° 355
